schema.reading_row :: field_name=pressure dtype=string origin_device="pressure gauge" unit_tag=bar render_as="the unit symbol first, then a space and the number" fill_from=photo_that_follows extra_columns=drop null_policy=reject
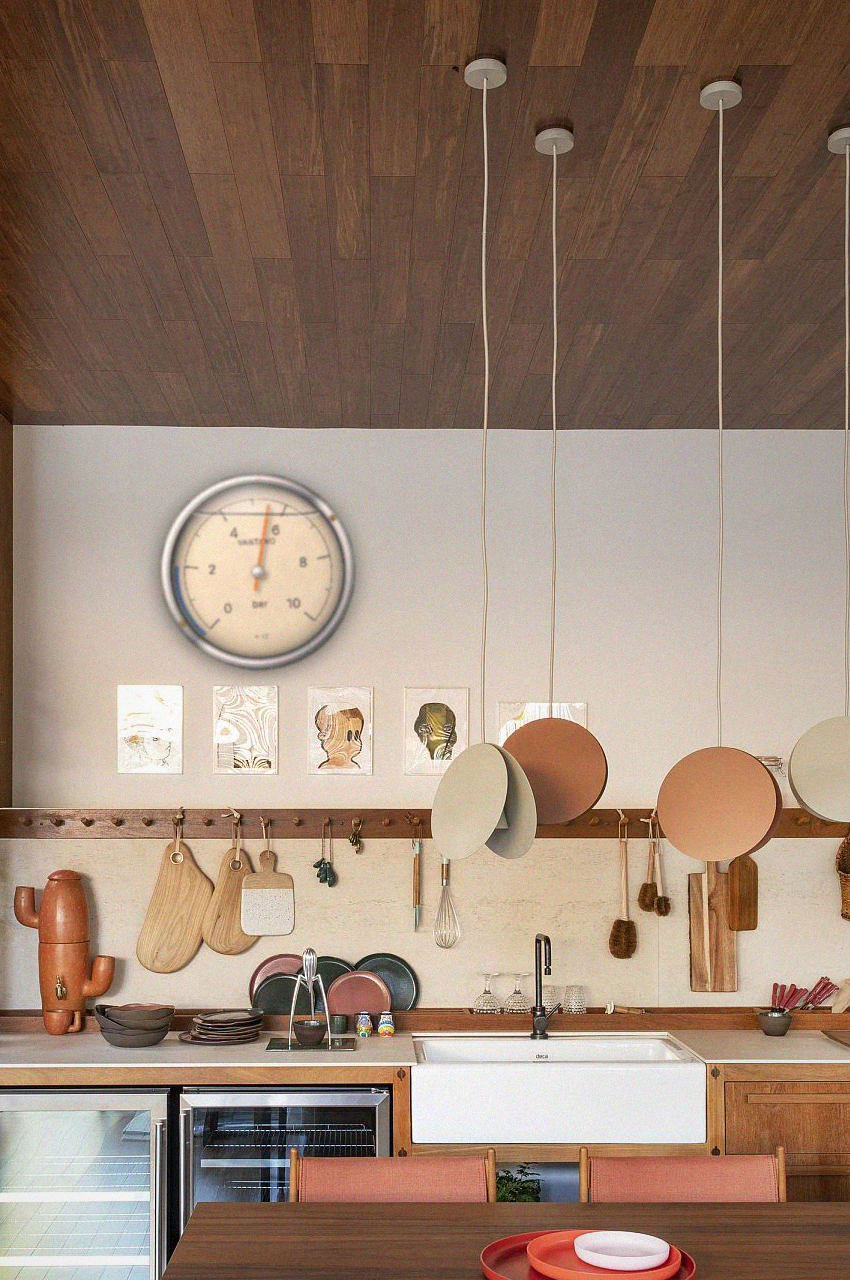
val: bar 5.5
